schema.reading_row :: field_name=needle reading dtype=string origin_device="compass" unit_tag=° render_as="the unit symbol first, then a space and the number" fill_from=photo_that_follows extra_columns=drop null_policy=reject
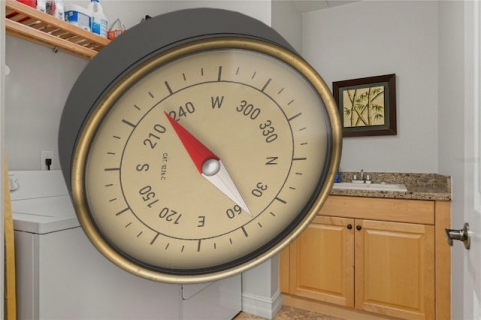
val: ° 230
